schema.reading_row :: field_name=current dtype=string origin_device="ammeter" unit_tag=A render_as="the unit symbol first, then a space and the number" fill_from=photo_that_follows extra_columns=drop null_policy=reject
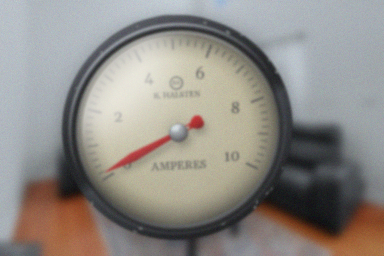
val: A 0.2
